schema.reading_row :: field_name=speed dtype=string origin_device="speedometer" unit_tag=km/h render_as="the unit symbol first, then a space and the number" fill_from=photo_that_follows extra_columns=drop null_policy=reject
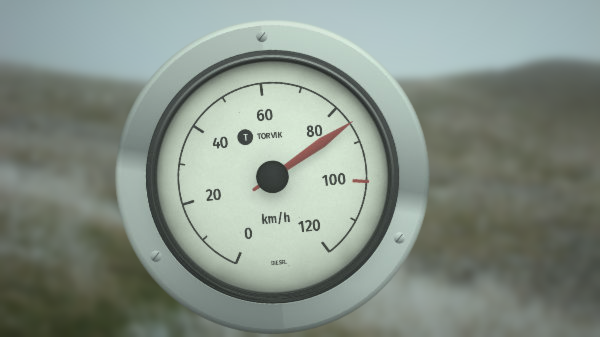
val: km/h 85
